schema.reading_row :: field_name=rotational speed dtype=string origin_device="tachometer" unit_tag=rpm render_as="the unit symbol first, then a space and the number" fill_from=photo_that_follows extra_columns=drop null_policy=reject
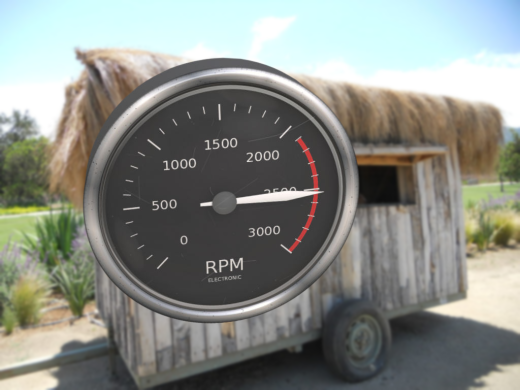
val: rpm 2500
